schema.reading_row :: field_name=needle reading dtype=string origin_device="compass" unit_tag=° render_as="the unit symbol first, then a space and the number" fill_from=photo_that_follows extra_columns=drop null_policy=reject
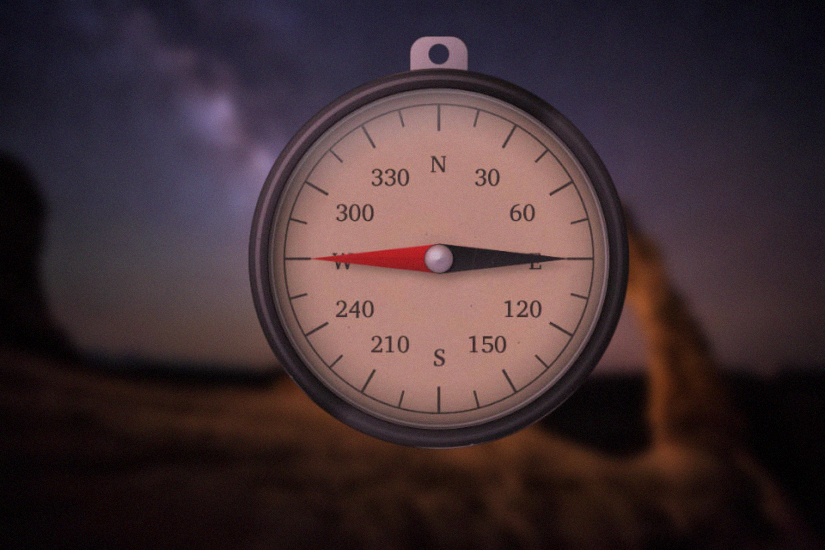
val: ° 270
